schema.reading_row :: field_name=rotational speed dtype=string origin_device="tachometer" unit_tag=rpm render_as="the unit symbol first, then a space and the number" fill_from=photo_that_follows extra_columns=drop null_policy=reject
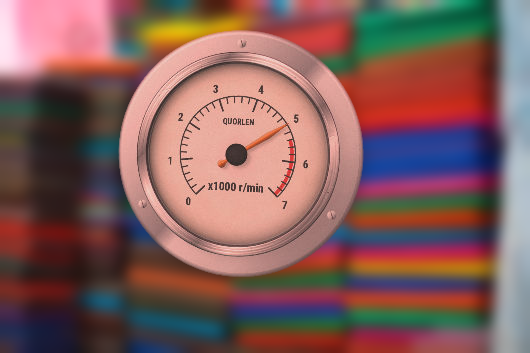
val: rpm 5000
